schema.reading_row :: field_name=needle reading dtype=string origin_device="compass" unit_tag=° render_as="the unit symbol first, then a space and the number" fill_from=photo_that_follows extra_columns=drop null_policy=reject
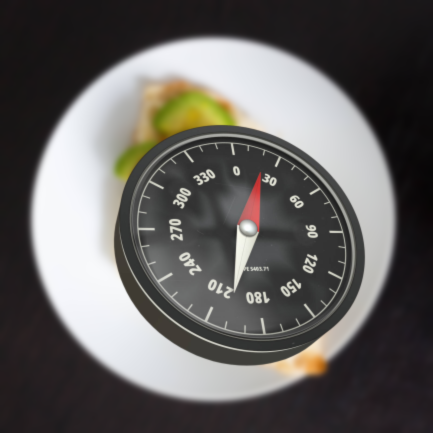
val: ° 20
